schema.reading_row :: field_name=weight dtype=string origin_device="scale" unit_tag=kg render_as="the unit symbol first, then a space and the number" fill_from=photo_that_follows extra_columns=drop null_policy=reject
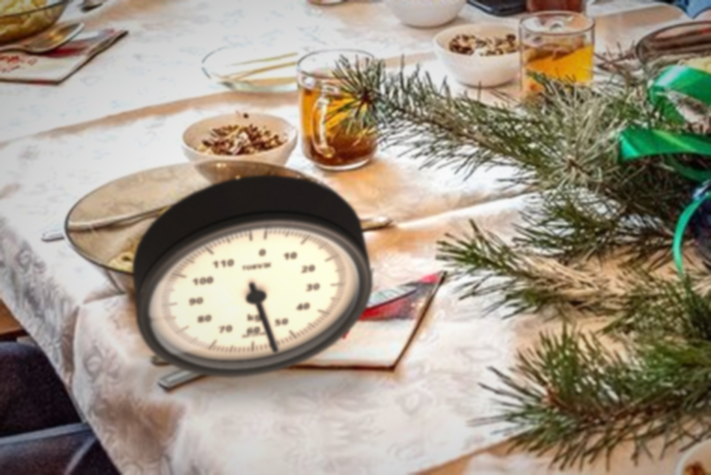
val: kg 55
